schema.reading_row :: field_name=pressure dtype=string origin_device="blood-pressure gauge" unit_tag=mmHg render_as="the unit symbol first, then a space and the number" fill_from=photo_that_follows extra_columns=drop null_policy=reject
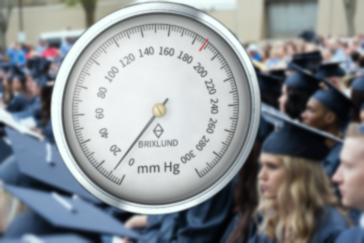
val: mmHg 10
